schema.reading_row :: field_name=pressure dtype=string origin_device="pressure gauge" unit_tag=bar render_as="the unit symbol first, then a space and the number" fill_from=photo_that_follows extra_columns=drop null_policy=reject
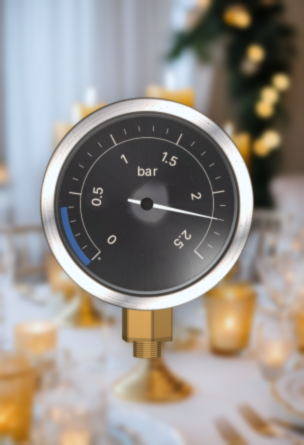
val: bar 2.2
